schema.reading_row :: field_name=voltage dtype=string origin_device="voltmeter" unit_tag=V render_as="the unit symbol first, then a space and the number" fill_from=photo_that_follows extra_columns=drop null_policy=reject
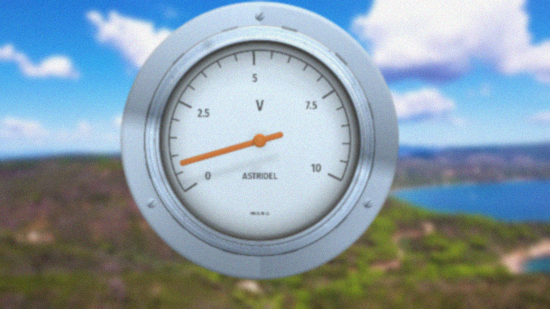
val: V 0.75
